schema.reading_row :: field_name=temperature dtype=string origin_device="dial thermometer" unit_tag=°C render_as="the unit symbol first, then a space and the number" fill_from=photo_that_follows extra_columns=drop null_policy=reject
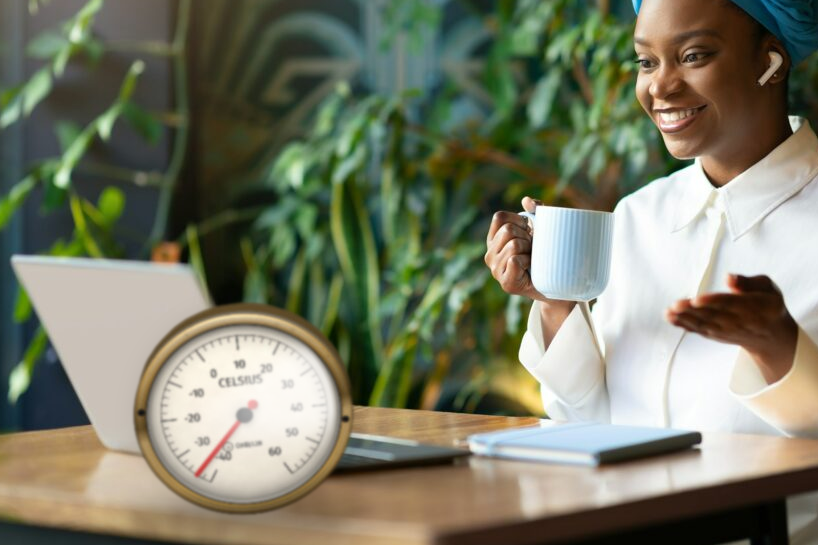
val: °C -36
